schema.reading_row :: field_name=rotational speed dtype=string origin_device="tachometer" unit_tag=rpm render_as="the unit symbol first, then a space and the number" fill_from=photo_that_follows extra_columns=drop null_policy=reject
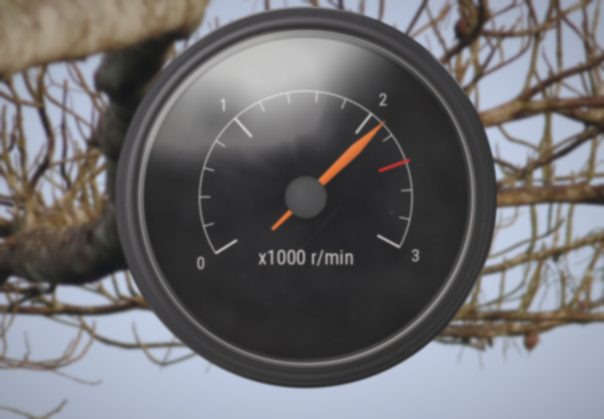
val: rpm 2100
